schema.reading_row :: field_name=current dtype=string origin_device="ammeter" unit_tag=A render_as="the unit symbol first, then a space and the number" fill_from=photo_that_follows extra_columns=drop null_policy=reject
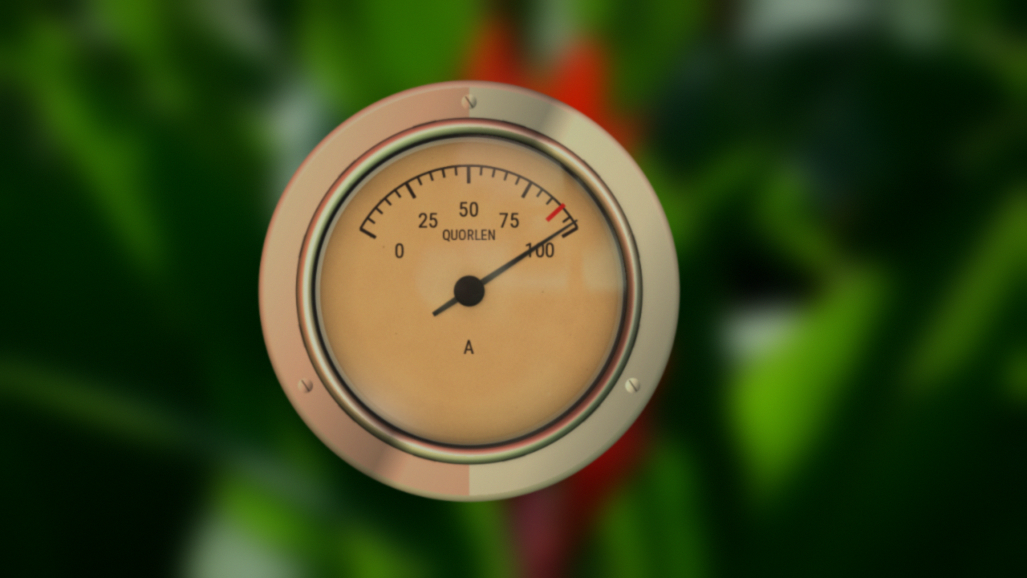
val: A 97.5
